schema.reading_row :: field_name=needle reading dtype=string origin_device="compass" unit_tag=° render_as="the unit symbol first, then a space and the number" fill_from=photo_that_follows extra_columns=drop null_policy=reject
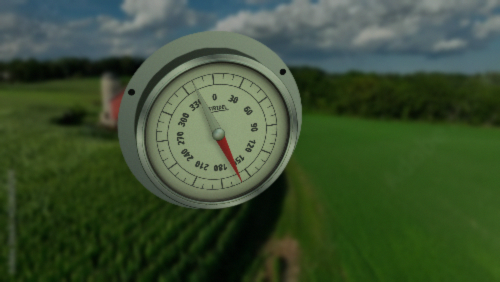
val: ° 160
